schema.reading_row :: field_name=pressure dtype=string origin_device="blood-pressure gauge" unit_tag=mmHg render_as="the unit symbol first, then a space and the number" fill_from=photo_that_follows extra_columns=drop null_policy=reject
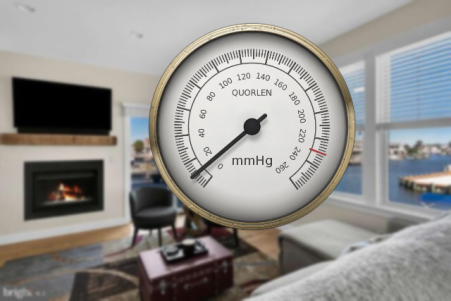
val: mmHg 10
